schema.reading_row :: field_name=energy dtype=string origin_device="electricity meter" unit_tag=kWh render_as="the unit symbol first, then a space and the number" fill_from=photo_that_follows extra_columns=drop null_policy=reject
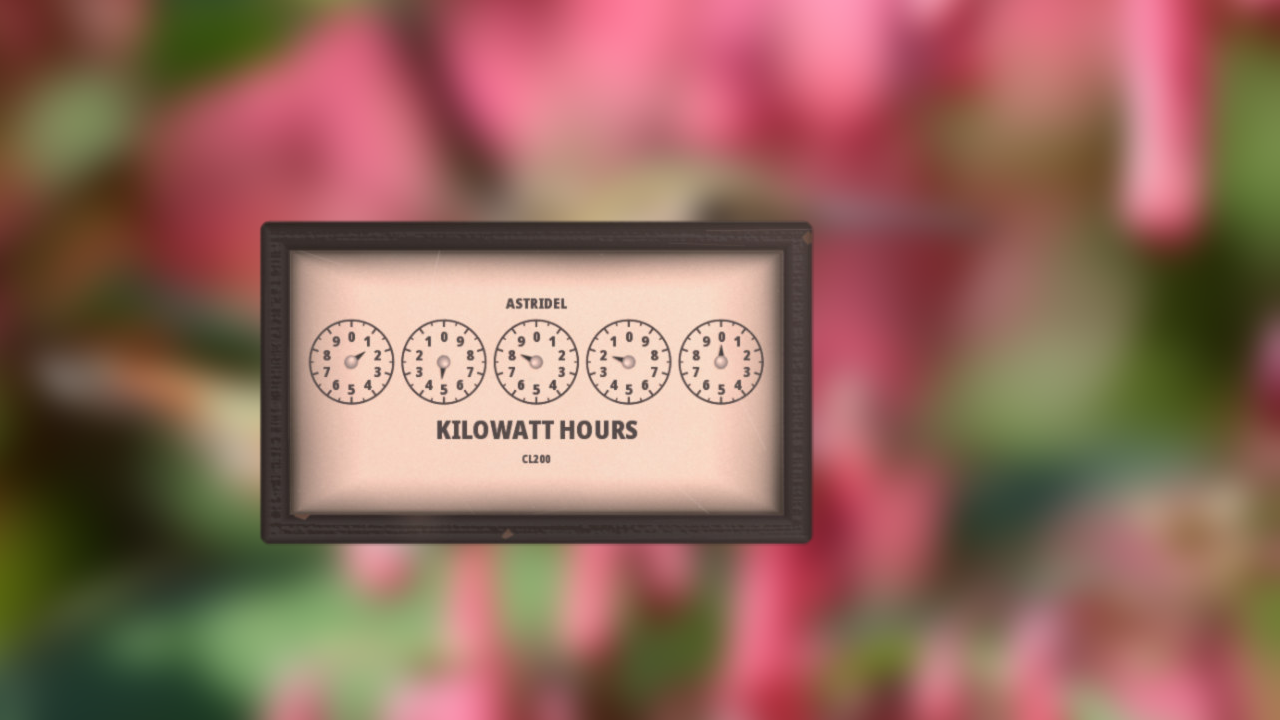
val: kWh 14820
